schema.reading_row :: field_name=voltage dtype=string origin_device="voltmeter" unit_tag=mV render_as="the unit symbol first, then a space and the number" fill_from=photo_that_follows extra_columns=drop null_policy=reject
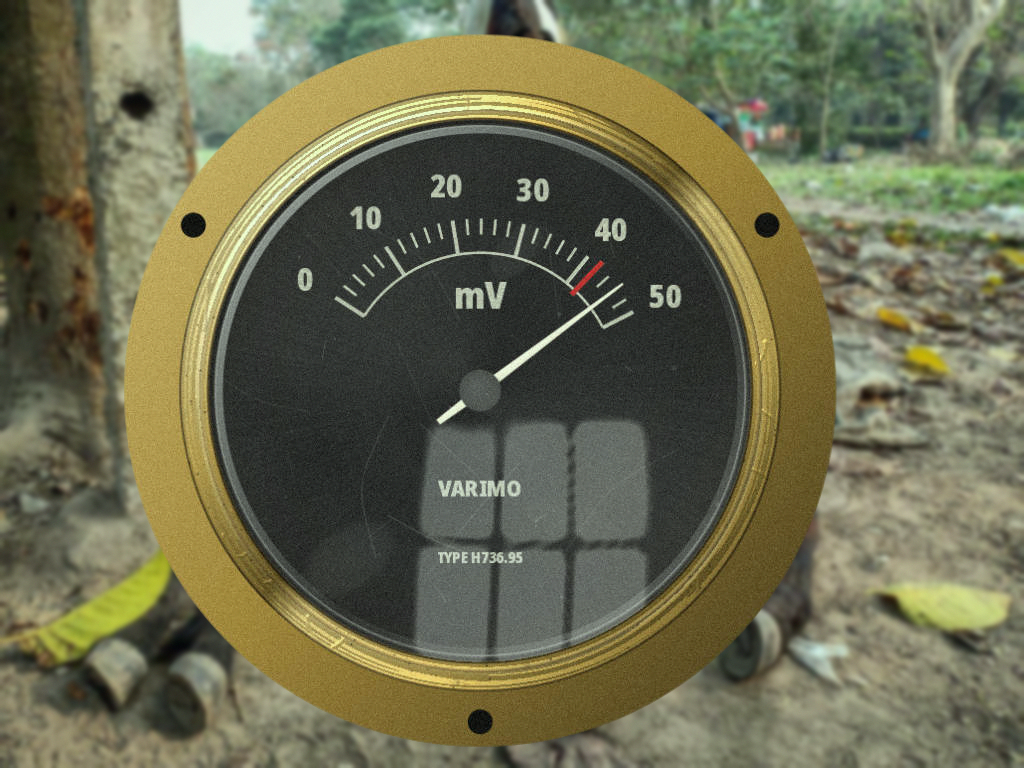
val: mV 46
